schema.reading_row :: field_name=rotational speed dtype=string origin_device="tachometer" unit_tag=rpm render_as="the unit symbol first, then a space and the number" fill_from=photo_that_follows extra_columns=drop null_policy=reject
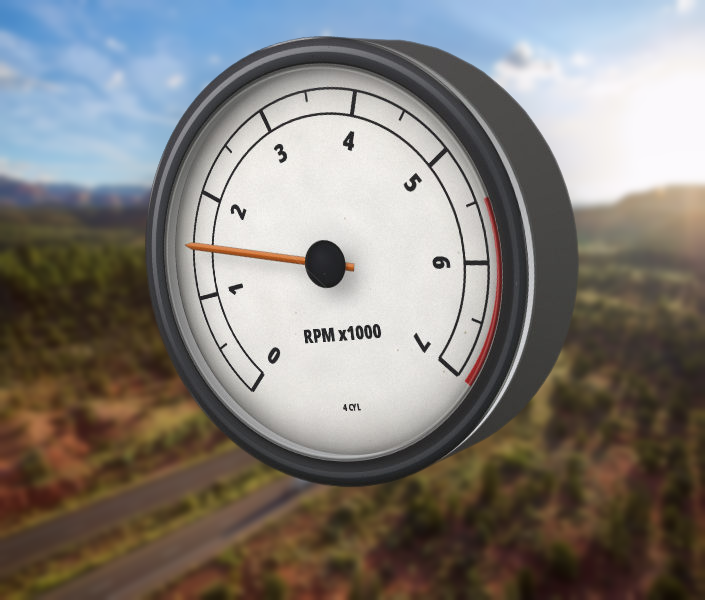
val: rpm 1500
